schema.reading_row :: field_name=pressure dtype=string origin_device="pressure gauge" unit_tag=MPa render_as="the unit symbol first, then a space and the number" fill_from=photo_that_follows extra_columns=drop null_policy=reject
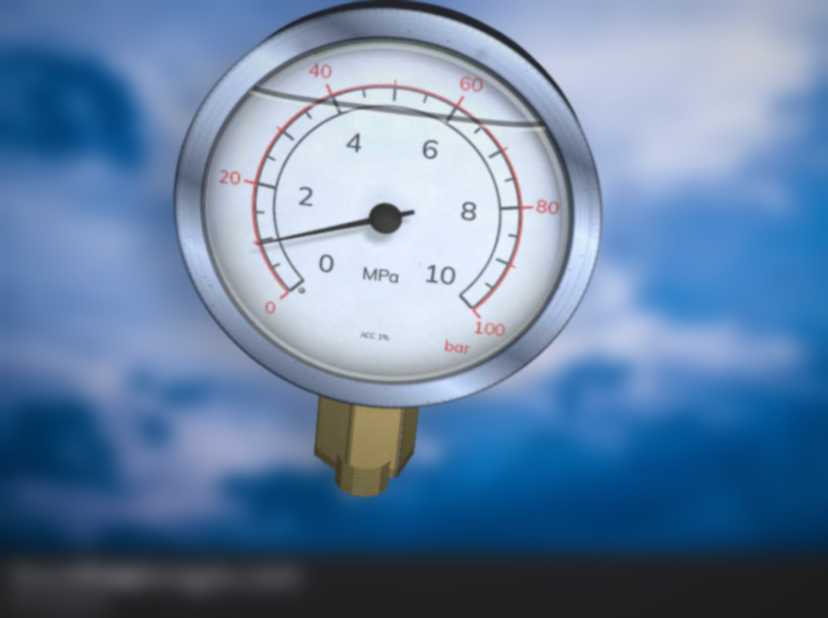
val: MPa 1
